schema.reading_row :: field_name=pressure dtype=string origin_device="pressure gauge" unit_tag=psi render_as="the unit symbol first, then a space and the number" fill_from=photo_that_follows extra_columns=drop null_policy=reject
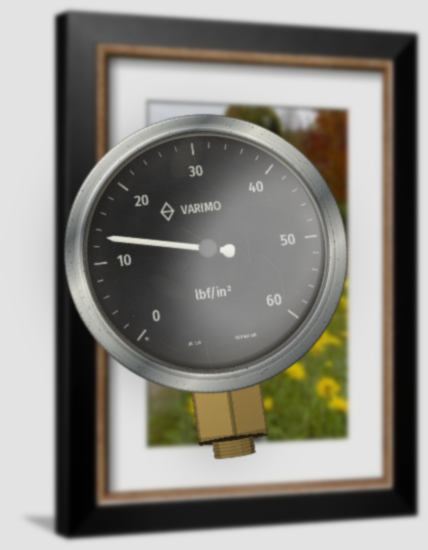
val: psi 13
